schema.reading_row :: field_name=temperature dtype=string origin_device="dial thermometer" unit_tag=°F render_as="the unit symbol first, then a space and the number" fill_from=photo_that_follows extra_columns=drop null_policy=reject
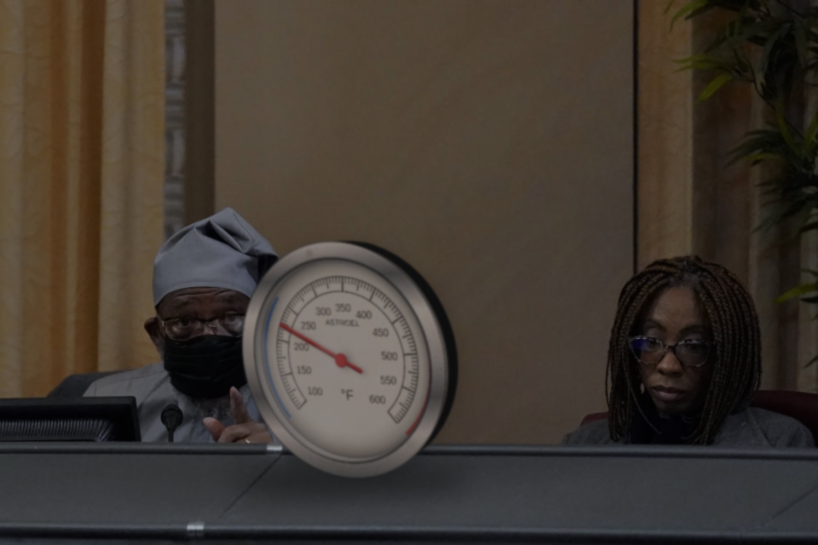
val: °F 225
